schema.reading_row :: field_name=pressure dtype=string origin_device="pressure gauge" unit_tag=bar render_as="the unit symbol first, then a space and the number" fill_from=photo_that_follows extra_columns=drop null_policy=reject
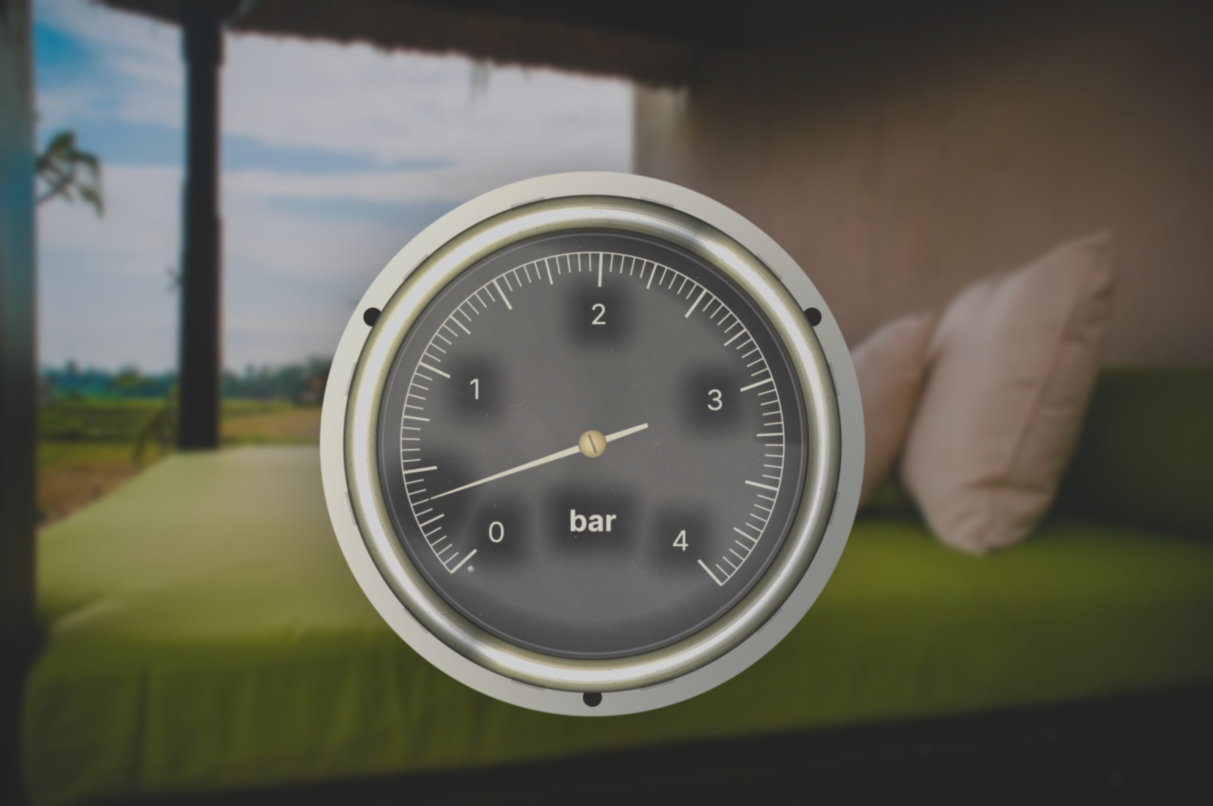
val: bar 0.35
